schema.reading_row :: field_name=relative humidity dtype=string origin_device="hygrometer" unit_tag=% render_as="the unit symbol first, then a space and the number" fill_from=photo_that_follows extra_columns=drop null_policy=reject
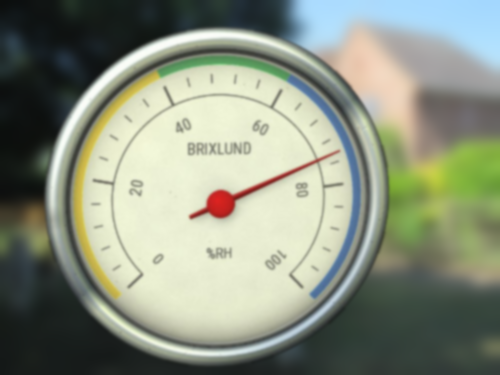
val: % 74
